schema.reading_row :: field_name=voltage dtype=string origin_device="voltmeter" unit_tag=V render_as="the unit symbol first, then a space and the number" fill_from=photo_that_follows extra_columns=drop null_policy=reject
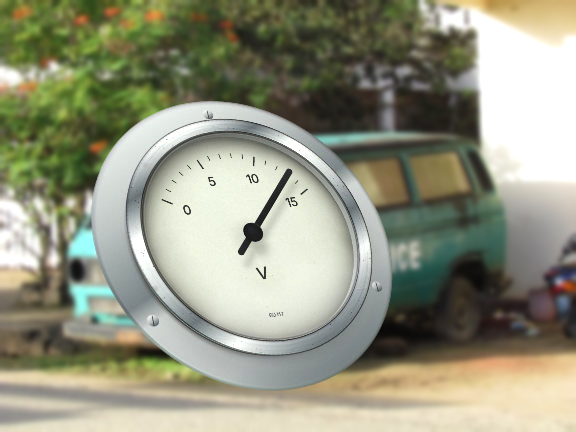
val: V 13
